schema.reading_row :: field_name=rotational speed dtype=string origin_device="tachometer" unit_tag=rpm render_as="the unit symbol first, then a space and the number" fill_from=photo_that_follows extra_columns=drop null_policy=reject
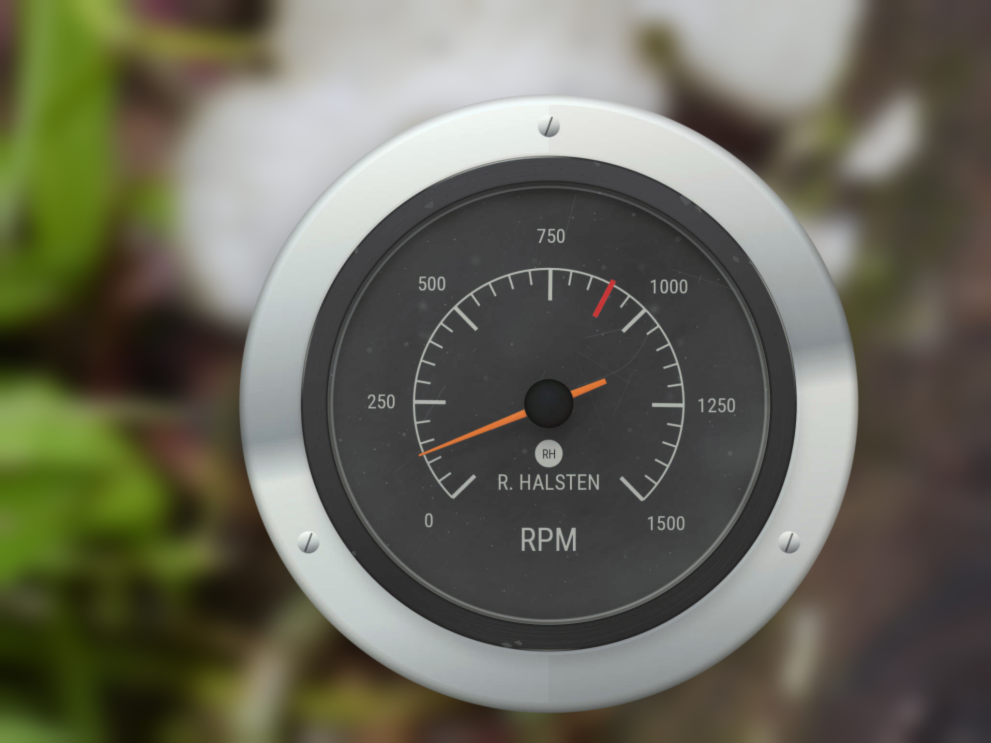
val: rpm 125
